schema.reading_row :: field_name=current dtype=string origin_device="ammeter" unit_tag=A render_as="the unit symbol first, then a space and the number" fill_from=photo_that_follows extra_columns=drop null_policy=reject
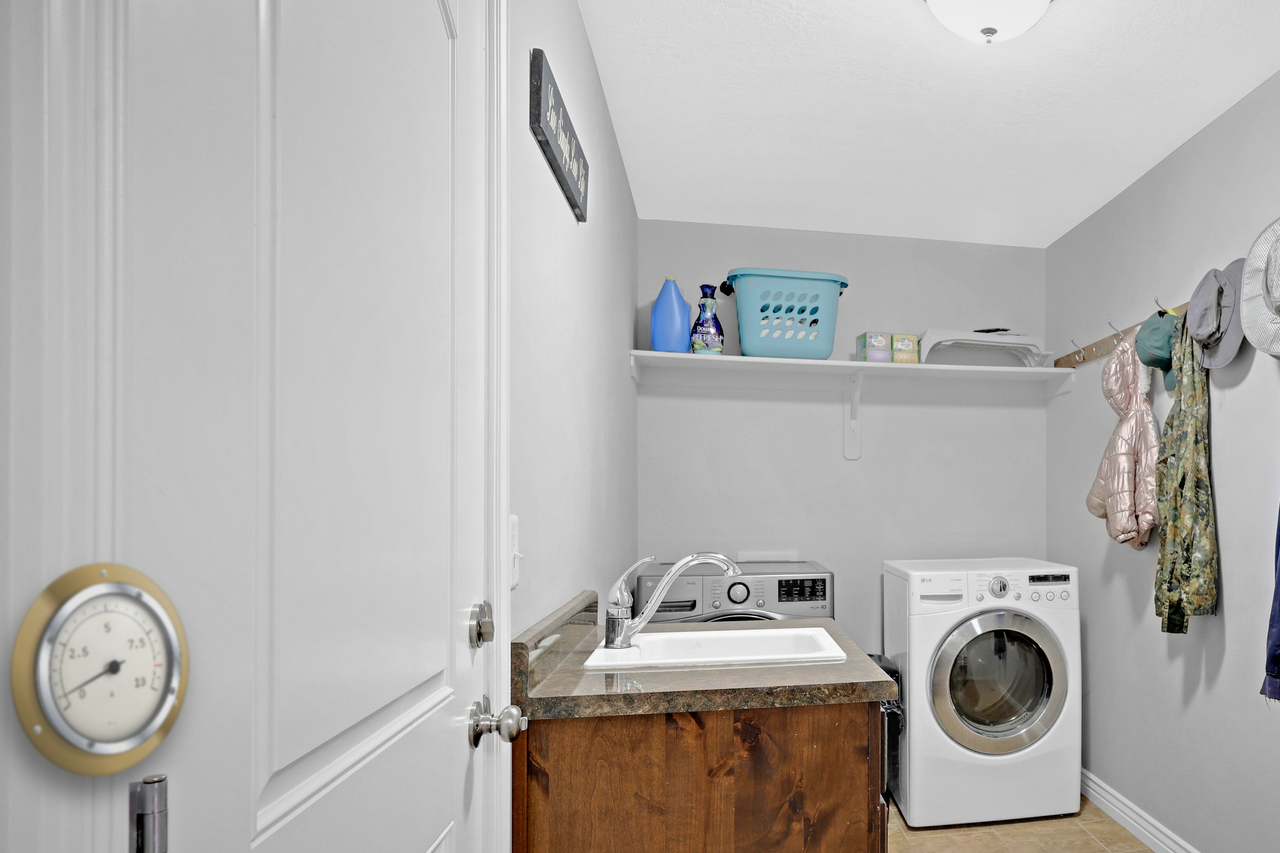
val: A 0.5
